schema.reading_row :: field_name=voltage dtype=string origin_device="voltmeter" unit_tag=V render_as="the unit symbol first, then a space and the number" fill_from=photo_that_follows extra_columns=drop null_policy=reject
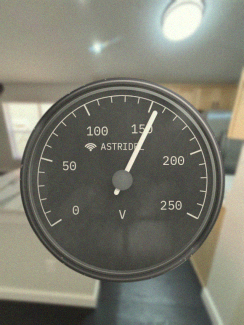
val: V 155
